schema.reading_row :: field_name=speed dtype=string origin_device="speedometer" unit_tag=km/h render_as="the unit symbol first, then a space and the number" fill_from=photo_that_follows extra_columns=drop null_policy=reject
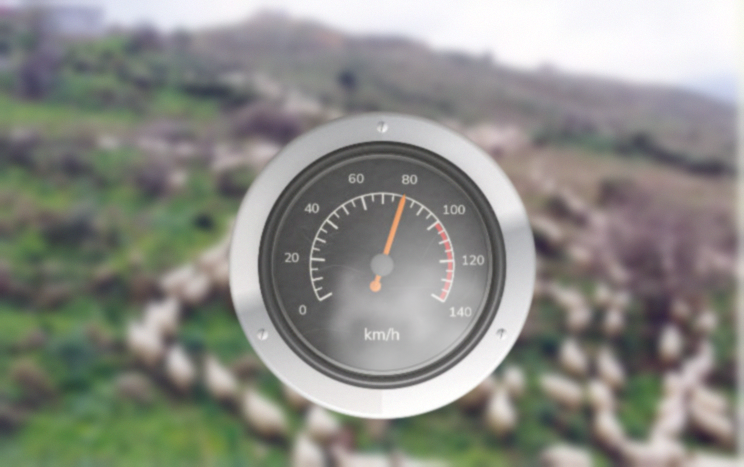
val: km/h 80
